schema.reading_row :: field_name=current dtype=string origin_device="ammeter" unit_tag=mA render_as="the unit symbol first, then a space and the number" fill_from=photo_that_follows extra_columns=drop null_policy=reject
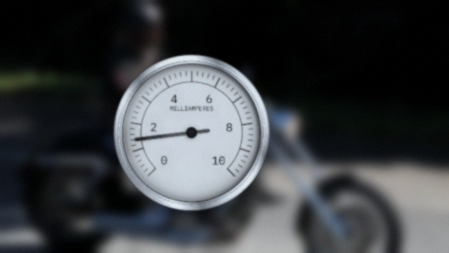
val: mA 1.4
